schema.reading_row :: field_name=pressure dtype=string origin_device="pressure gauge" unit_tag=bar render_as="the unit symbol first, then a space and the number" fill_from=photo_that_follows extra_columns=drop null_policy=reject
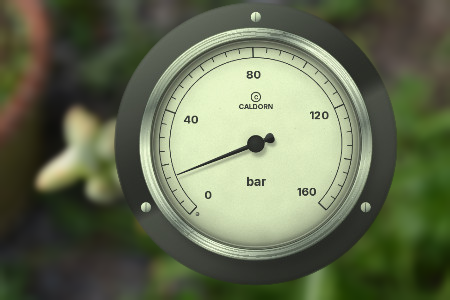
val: bar 15
